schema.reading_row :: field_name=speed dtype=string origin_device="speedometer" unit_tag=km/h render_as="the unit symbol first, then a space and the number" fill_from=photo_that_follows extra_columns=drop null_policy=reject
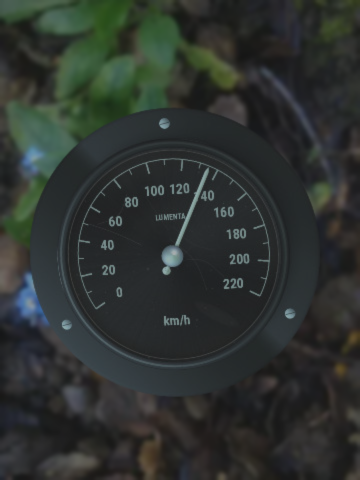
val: km/h 135
